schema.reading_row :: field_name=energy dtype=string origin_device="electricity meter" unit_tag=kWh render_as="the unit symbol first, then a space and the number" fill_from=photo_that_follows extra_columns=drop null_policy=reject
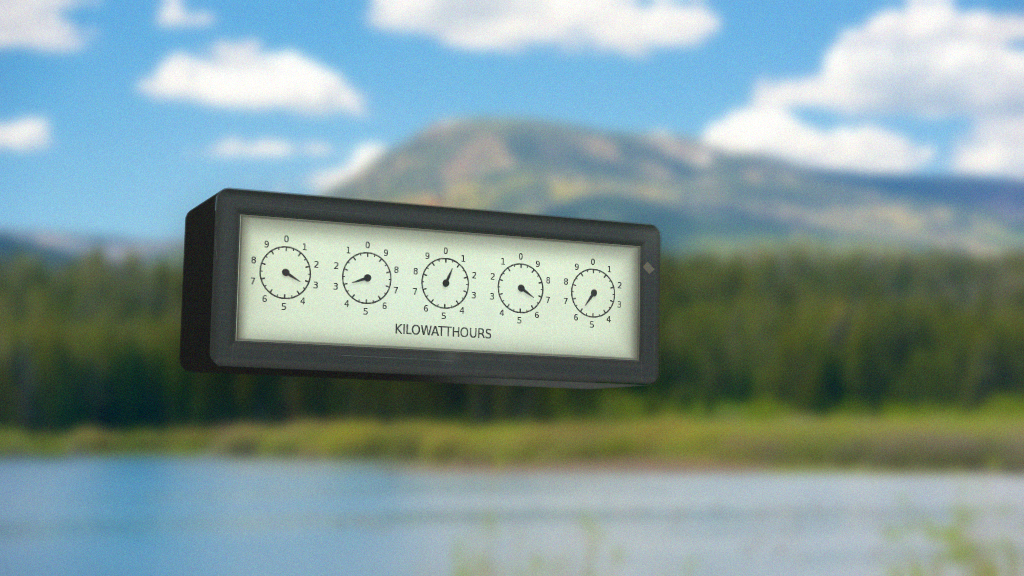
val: kWh 33066
